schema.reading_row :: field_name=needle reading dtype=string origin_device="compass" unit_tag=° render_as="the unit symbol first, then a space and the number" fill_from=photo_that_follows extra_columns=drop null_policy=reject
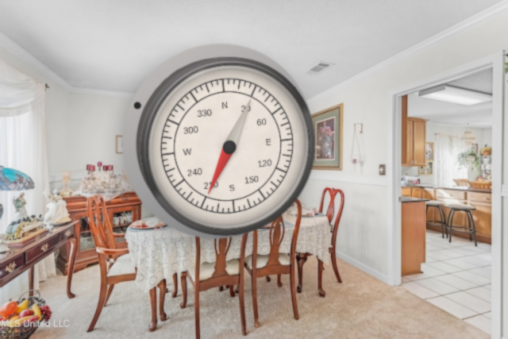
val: ° 210
